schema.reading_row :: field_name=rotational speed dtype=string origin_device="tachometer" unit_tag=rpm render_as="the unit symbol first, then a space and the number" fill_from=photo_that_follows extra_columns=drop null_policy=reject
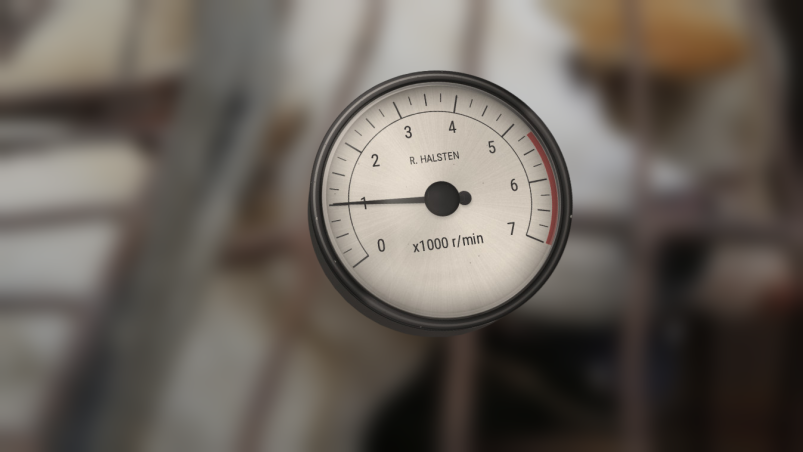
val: rpm 1000
